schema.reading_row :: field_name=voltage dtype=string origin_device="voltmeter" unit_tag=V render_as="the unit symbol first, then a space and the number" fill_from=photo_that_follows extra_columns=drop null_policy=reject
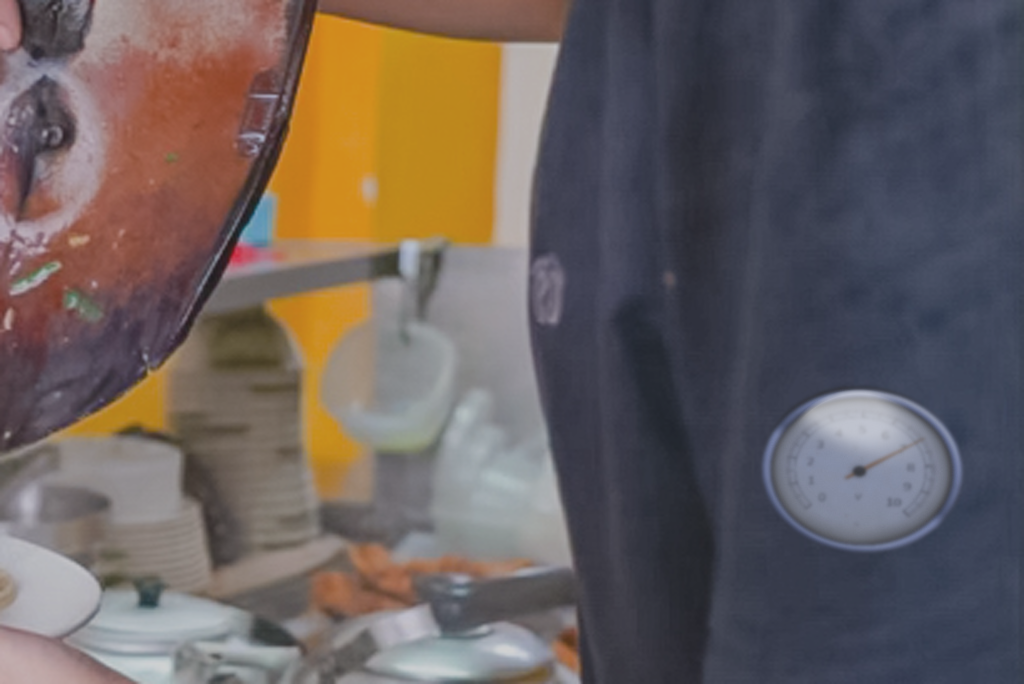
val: V 7
